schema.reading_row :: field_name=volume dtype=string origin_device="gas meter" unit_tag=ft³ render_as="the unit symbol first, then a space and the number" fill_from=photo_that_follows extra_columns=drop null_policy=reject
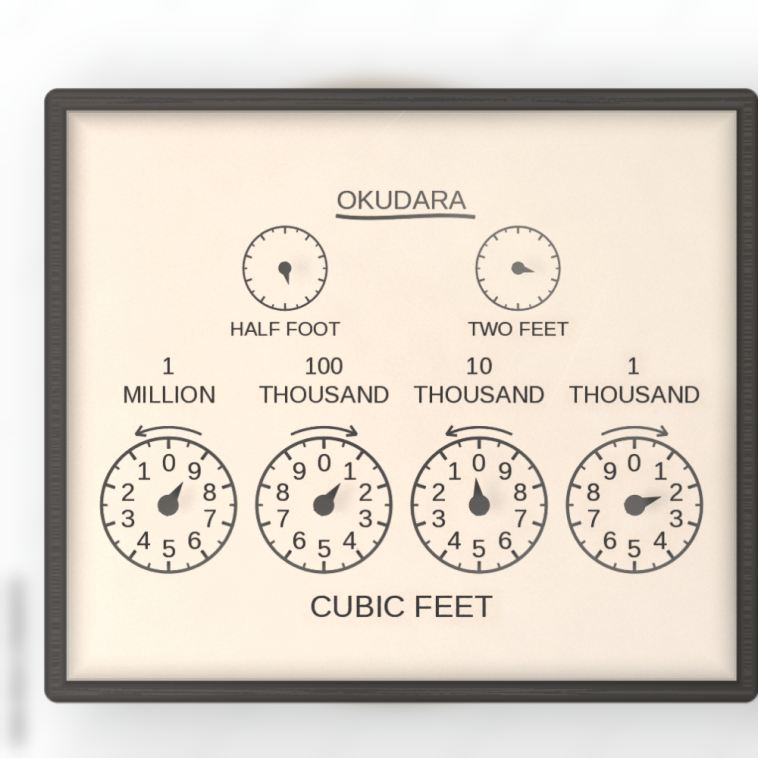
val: ft³ 910200
